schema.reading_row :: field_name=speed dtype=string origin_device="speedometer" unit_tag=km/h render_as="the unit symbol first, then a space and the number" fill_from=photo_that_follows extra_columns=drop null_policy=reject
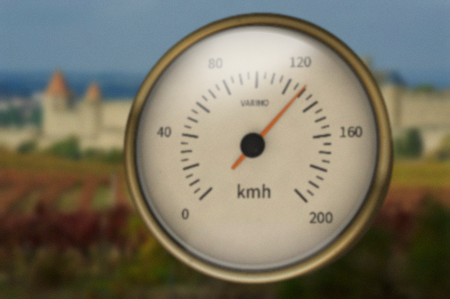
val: km/h 130
